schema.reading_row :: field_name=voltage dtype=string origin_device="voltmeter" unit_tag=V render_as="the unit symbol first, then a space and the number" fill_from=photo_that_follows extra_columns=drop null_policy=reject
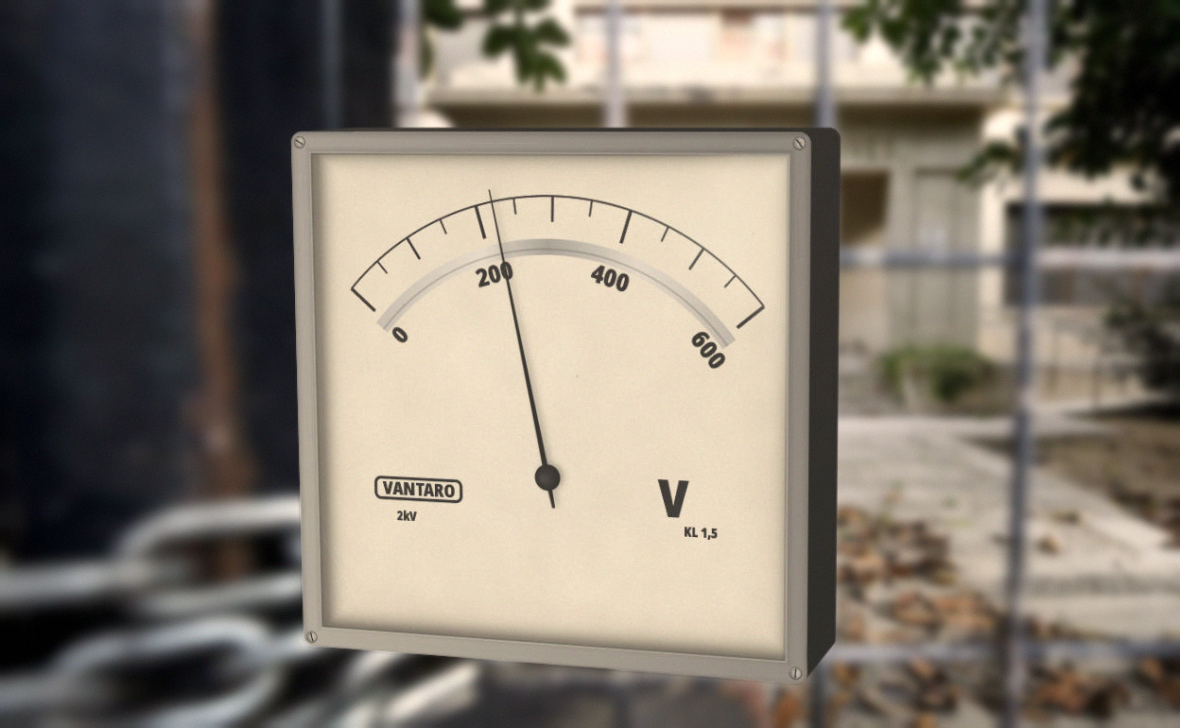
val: V 225
